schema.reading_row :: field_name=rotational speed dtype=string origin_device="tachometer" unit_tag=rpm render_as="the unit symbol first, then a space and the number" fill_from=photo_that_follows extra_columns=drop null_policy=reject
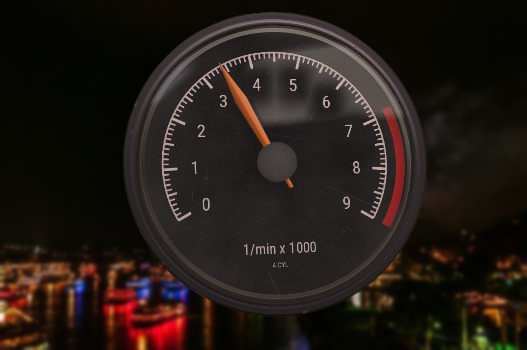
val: rpm 3400
